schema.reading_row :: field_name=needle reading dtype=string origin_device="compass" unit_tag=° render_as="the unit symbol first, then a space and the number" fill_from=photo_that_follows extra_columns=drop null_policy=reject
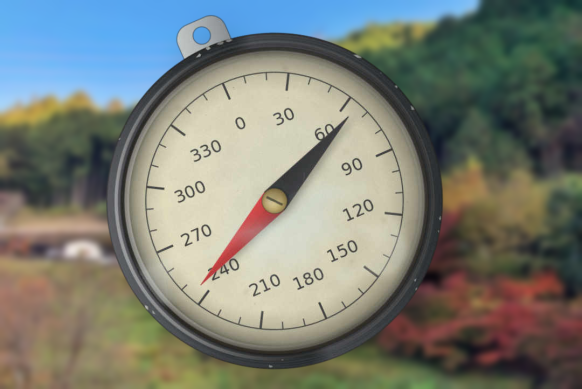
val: ° 245
